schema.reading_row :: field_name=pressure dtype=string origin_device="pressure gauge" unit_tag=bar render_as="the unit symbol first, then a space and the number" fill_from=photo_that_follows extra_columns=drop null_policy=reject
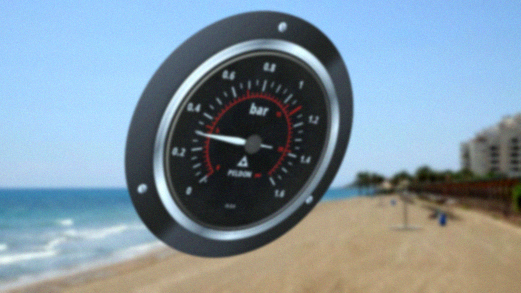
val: bar 0.3
